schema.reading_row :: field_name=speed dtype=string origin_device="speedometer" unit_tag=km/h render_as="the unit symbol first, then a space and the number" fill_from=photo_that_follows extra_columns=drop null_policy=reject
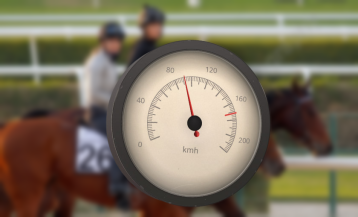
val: km/h 90
